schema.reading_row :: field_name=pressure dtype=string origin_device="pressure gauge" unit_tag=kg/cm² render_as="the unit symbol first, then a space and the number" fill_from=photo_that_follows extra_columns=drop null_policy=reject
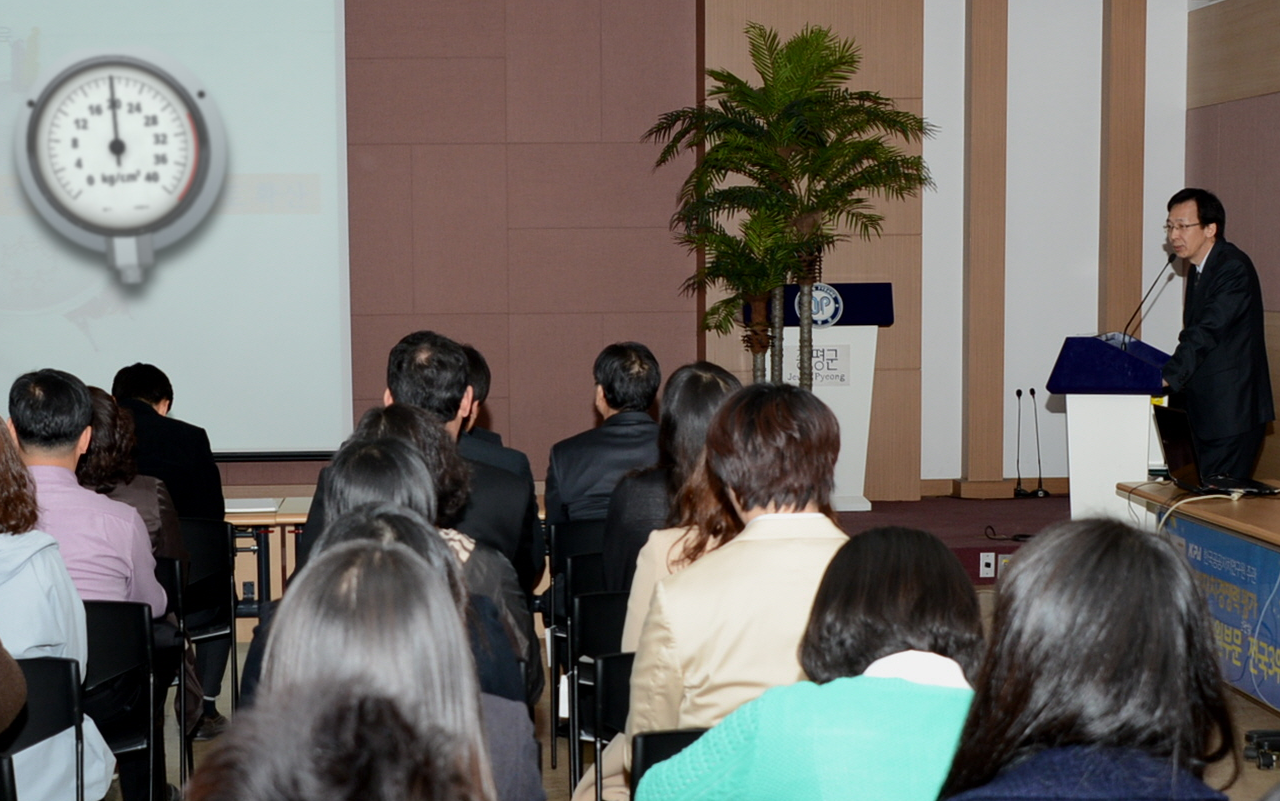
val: kg/cm² 20
